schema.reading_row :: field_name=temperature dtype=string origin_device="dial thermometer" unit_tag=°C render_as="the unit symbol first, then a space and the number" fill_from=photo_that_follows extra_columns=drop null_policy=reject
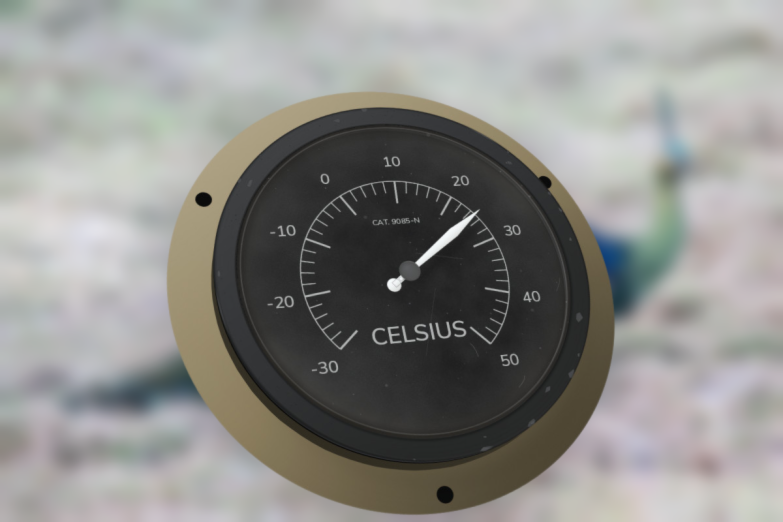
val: °C 25
